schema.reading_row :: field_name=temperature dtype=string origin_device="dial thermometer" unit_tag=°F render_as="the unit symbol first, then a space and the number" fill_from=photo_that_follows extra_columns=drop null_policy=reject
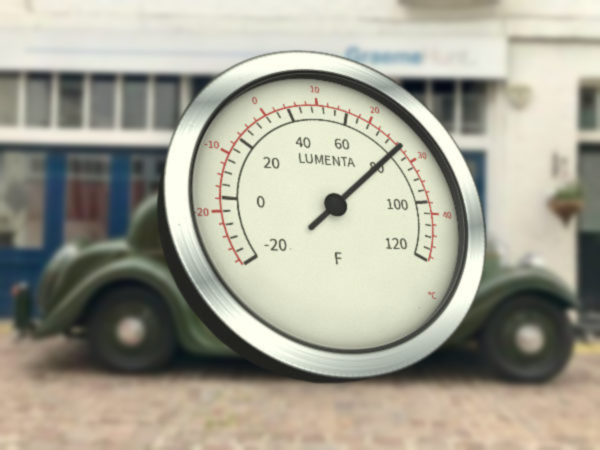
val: °F 80
